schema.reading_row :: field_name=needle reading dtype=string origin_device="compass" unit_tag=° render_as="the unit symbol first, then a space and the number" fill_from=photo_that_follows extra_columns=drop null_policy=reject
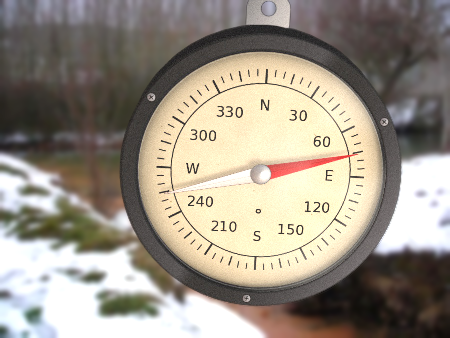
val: ° 75
